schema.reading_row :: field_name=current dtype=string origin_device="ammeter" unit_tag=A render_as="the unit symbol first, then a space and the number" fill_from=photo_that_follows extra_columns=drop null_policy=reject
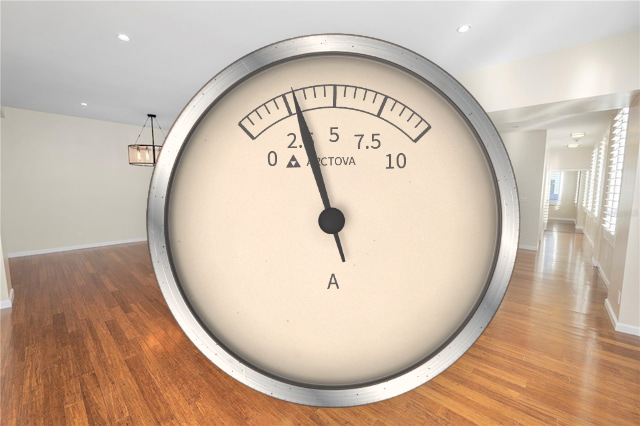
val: A 3
